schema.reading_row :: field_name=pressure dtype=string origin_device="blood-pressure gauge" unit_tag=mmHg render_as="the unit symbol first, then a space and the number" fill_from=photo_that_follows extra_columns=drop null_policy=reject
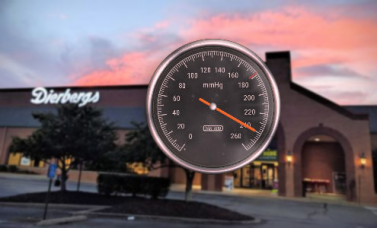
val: mmHg 240
